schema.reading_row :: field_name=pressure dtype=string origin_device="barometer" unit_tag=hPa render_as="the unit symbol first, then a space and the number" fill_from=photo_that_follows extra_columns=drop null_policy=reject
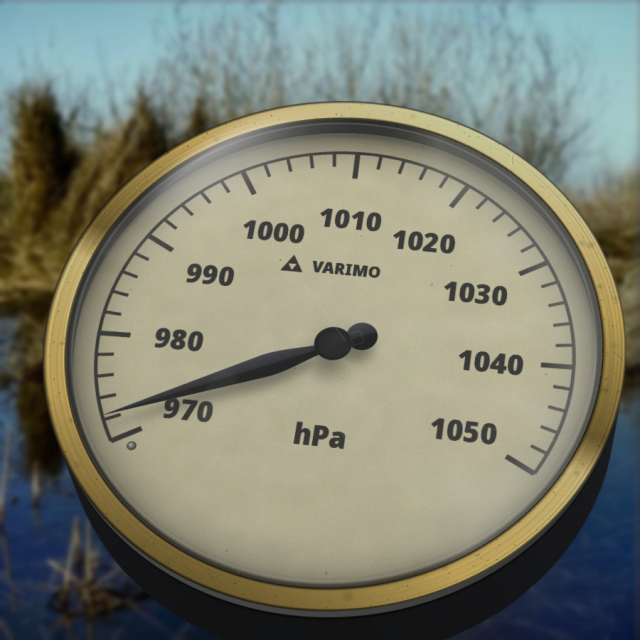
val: hPa 972
